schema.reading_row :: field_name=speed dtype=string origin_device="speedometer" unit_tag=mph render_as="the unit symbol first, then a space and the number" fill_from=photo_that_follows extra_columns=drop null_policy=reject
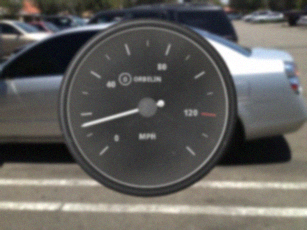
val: mph 15
